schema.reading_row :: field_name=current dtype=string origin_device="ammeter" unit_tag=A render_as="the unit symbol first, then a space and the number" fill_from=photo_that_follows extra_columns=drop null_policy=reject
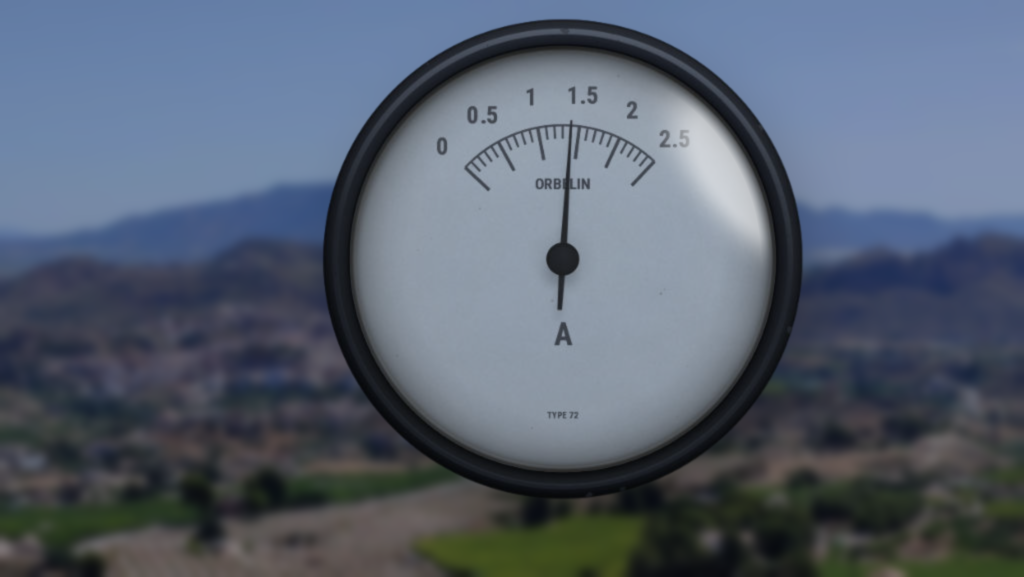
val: A 1.4
